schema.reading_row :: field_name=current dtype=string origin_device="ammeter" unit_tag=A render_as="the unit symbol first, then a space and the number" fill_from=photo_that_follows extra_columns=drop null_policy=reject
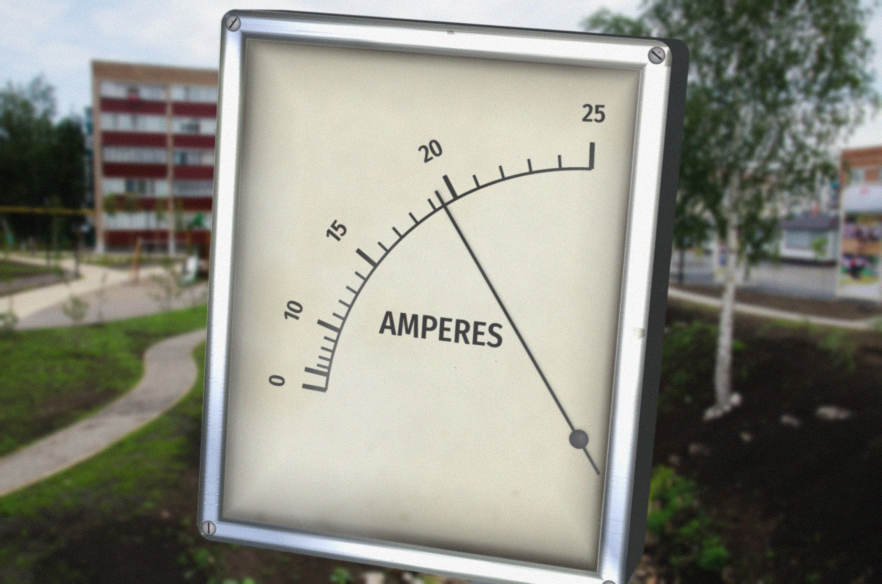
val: A 19.5
